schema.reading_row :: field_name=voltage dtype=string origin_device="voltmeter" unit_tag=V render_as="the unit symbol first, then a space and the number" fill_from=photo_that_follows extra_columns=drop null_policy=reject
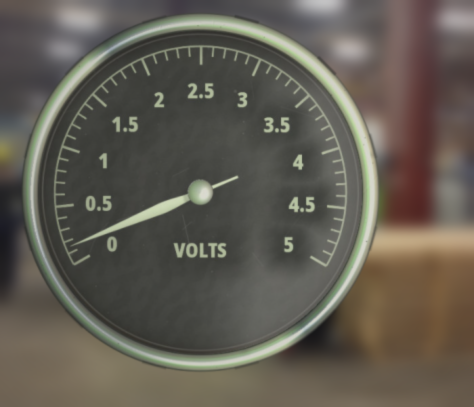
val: V 0.15
